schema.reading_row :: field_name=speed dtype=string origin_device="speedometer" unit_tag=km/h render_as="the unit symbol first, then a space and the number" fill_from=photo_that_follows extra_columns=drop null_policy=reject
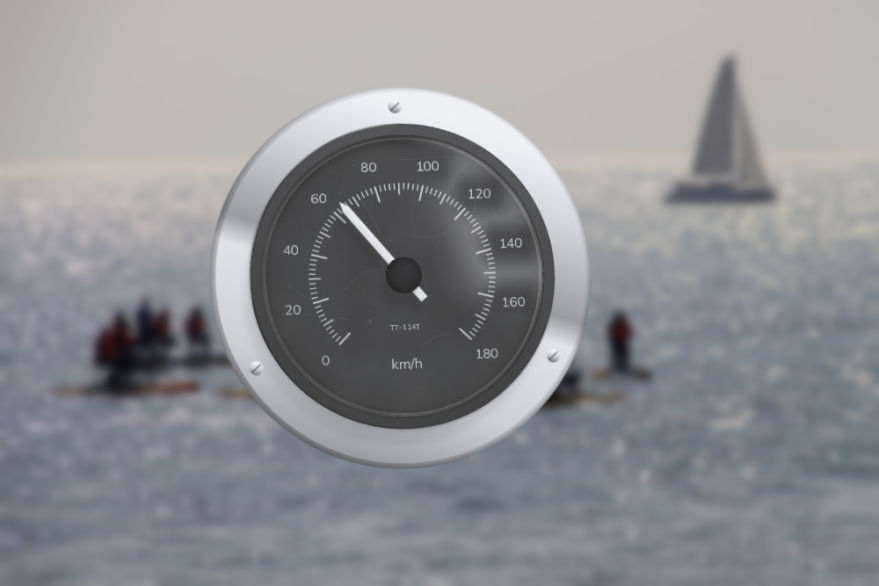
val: km/h 64
